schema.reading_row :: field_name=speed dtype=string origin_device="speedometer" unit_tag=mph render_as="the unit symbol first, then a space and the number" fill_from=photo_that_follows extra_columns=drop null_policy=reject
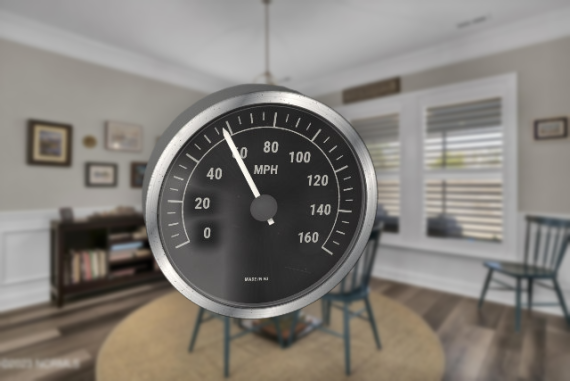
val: mph 57.5
